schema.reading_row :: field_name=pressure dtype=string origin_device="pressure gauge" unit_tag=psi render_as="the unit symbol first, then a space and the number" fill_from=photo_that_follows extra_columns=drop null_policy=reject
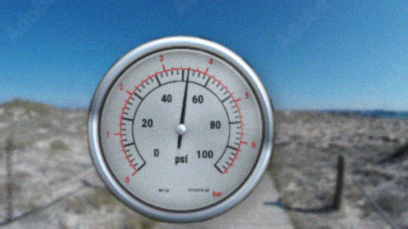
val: psi 52
